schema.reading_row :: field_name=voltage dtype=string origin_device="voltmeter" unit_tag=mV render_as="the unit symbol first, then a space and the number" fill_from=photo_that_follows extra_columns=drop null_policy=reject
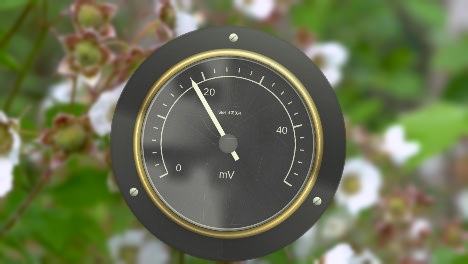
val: mV 18
